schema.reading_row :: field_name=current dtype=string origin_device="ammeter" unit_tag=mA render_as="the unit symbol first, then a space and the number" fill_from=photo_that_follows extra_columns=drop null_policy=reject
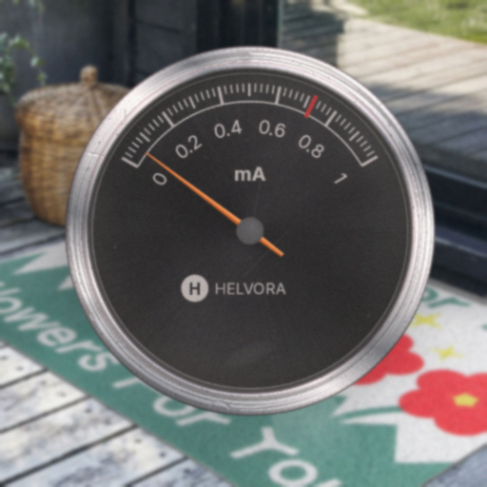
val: mA 0.06
